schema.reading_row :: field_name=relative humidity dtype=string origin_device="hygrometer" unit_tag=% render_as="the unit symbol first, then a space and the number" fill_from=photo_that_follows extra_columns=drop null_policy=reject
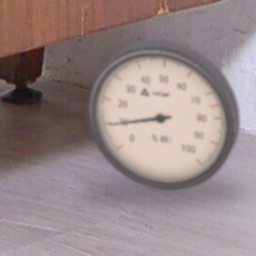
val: % 10
